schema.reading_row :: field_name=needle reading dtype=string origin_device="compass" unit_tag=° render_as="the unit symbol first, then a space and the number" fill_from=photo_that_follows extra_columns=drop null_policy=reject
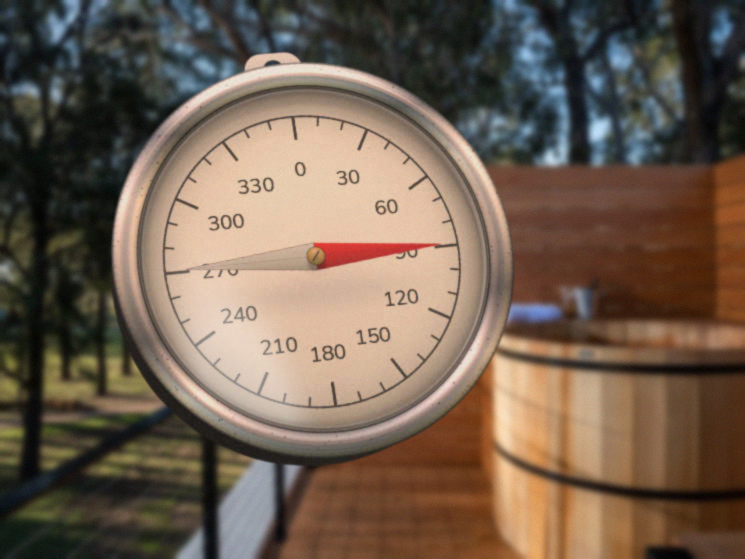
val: ° 90
